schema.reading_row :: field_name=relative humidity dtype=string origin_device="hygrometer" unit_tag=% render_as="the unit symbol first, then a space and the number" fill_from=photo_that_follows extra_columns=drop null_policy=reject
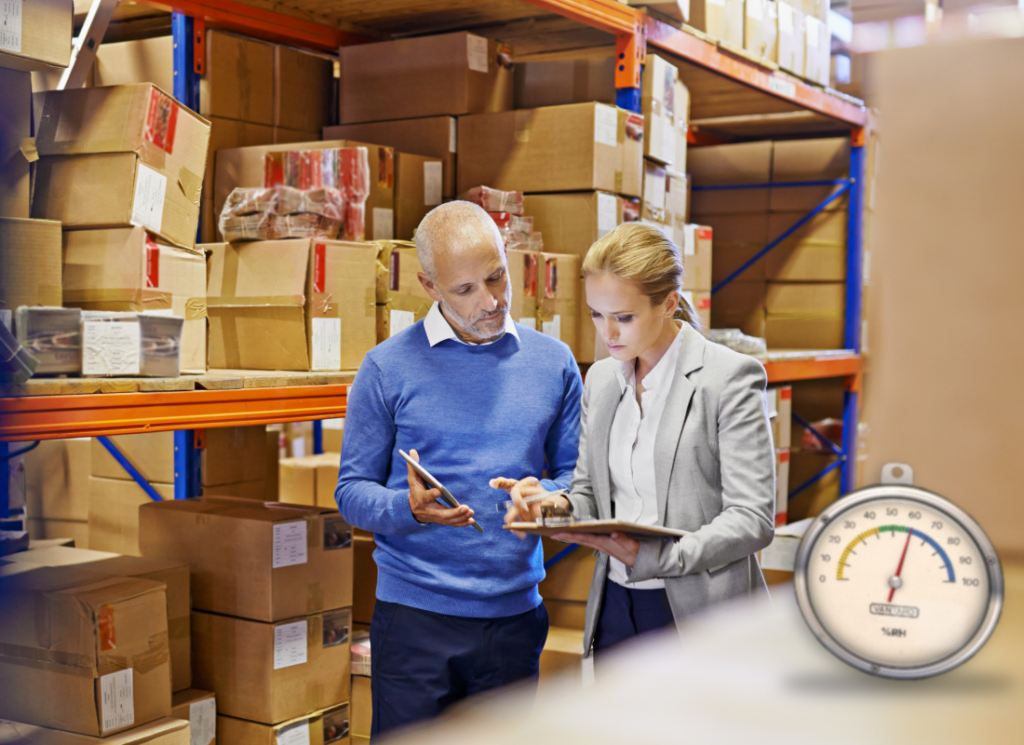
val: % 60
